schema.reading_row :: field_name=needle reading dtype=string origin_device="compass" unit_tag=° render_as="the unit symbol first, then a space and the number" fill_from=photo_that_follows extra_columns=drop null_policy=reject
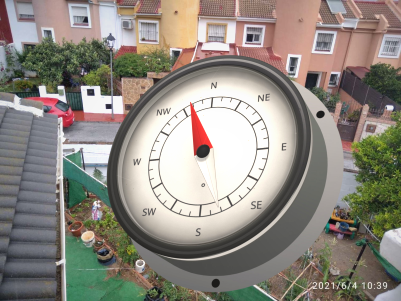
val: ° 340
